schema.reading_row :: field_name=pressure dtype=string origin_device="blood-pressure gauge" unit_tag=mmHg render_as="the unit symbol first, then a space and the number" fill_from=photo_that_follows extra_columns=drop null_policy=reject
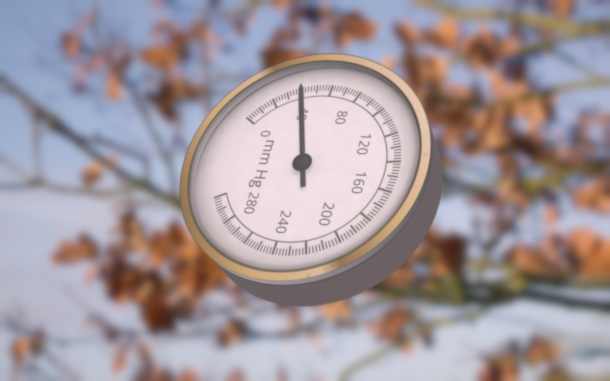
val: mmHg 40
